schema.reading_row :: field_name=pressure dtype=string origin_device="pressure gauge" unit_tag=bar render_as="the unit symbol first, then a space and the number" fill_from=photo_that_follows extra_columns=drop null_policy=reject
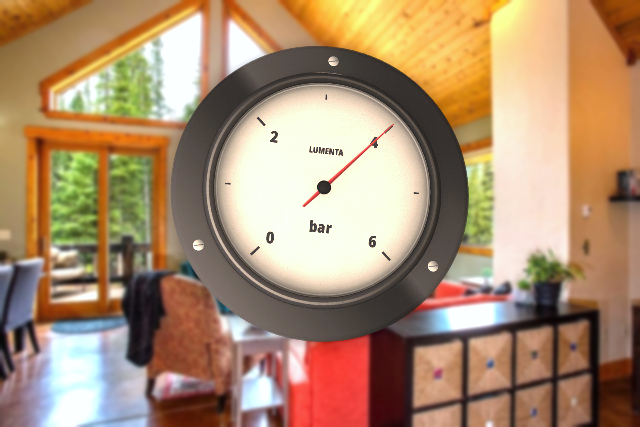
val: bar 4
